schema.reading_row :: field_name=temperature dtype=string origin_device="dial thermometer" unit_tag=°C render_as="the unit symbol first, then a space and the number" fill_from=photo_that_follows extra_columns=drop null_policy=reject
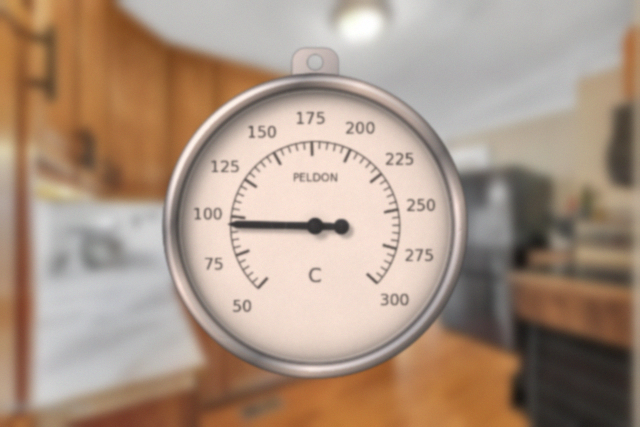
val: °C 95
